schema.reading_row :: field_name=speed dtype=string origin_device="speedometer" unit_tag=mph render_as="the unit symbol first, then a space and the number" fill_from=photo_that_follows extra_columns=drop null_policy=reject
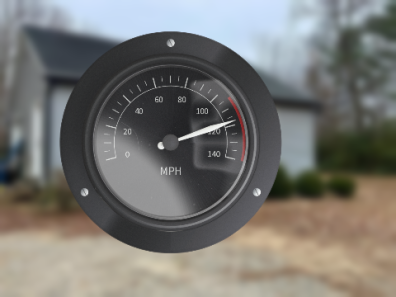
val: mph 117.5
